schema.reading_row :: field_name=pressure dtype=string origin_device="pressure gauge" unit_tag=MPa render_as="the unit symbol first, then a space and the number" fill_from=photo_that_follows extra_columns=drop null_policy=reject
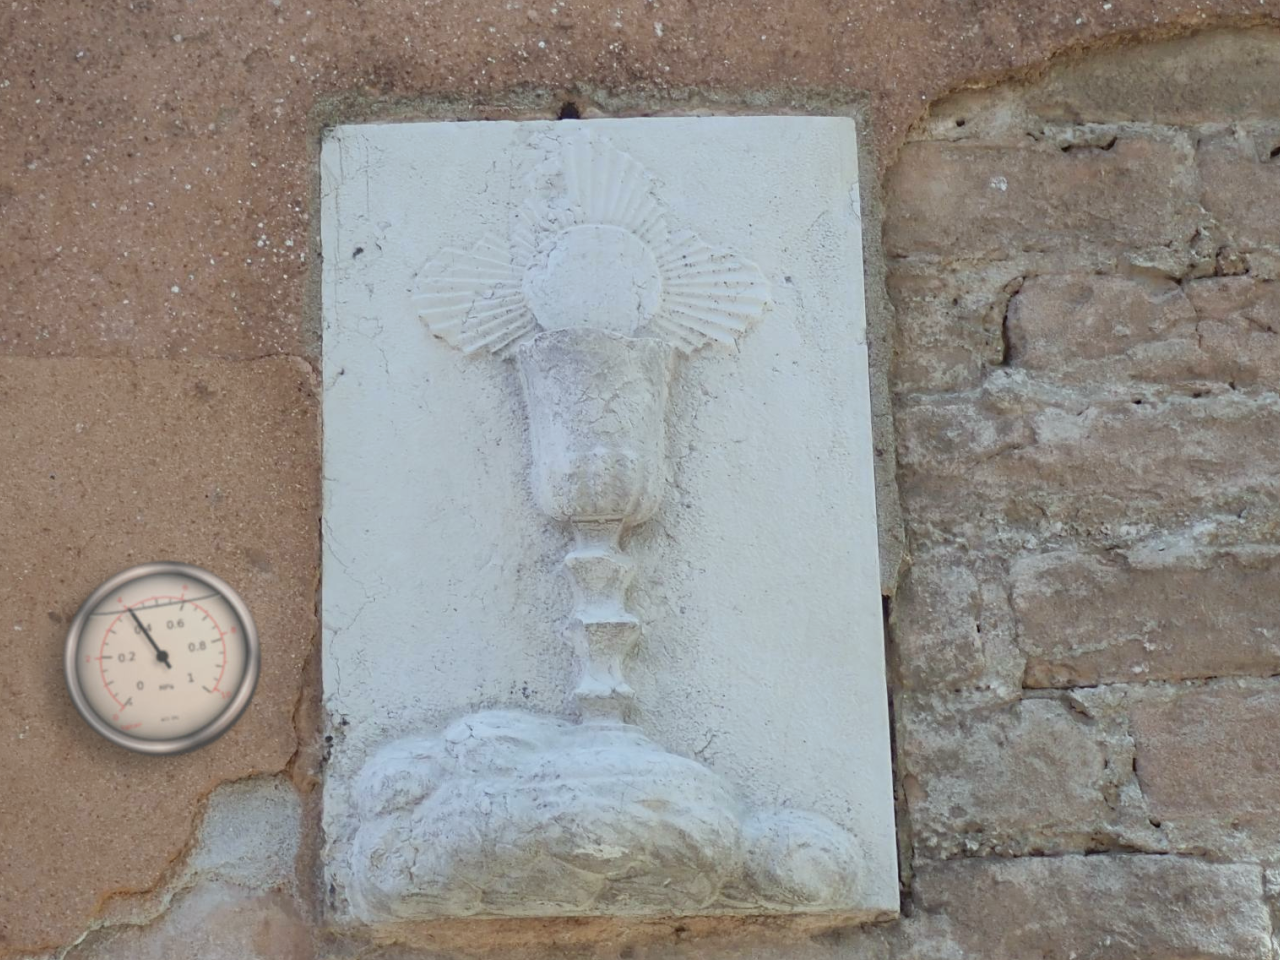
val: MPa 0.4
